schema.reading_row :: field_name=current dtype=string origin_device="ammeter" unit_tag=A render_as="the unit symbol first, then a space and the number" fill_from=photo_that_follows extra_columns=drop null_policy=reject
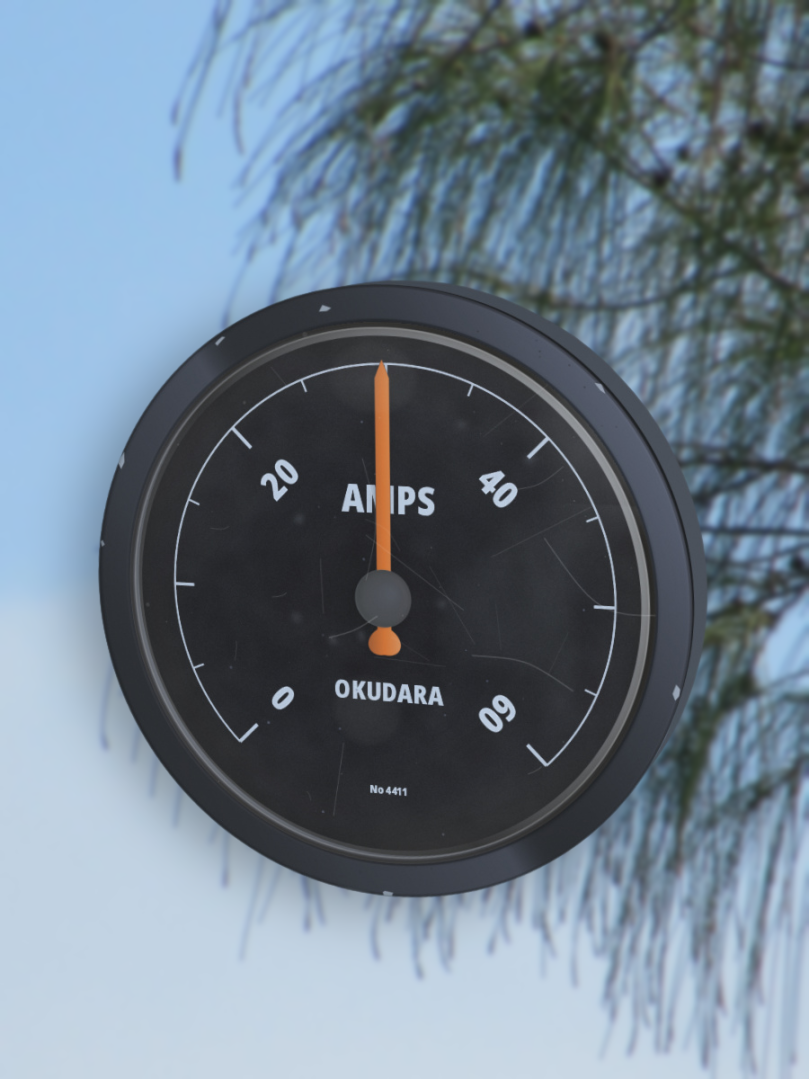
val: A 30
